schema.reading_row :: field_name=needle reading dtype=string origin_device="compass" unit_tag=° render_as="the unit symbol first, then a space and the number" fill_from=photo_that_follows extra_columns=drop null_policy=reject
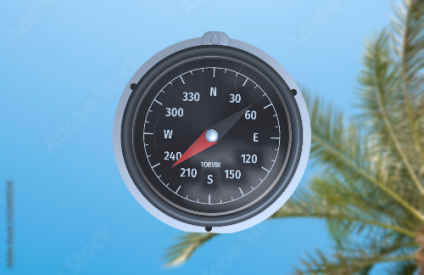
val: ° 230
